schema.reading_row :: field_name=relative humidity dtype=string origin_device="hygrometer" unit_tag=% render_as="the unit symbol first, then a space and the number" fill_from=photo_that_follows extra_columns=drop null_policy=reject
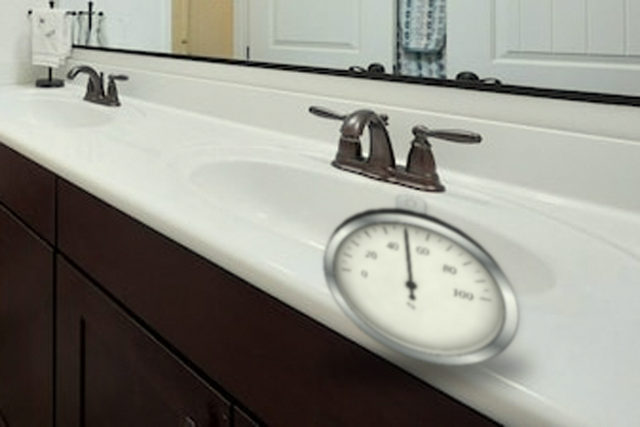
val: % 50
